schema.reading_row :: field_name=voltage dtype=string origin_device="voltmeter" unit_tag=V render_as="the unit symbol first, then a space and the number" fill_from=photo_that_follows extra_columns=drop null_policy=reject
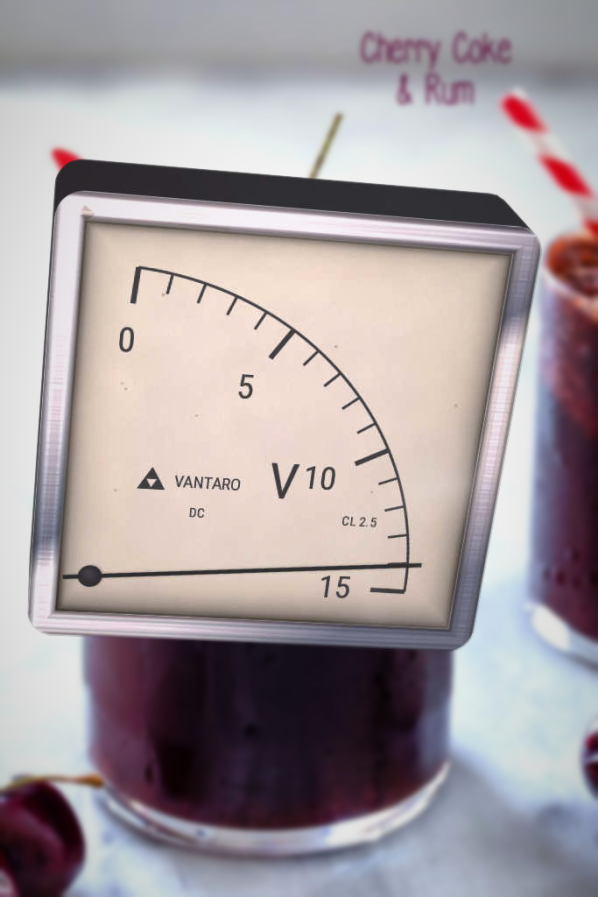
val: V 14
